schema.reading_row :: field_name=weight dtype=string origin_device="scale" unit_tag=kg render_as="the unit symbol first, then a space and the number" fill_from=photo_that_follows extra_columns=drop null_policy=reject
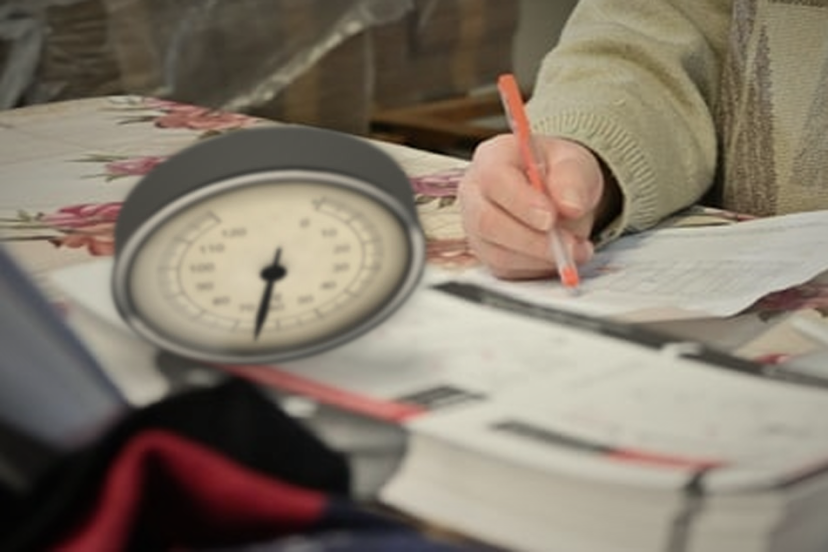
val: kg 65
